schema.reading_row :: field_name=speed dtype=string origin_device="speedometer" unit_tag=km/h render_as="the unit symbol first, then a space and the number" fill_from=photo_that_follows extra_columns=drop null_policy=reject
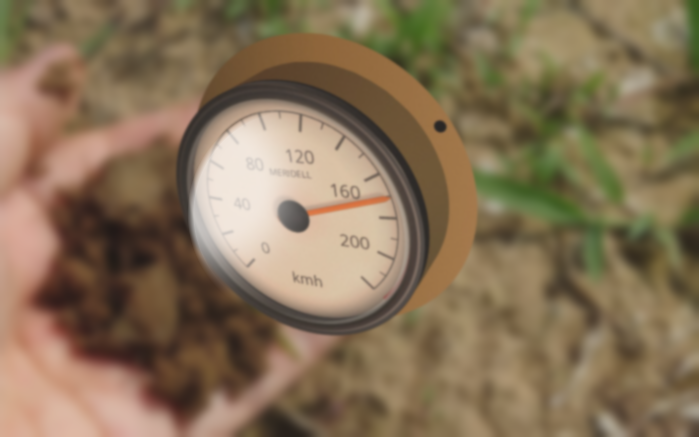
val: km/h 170
